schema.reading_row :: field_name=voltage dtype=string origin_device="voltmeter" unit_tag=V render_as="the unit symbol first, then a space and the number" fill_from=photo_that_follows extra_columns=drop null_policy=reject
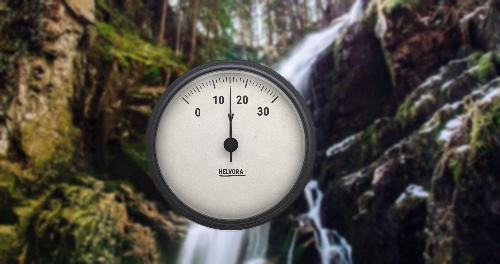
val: V 15
